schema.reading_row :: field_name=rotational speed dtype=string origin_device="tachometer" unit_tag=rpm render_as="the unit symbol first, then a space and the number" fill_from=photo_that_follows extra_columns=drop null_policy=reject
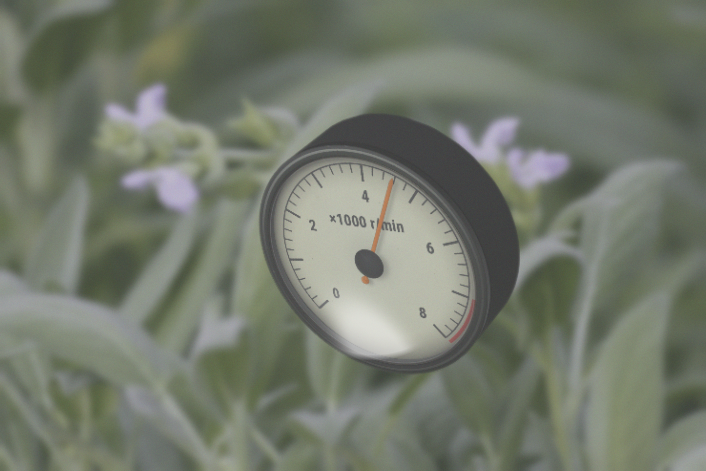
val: rpm 4600
